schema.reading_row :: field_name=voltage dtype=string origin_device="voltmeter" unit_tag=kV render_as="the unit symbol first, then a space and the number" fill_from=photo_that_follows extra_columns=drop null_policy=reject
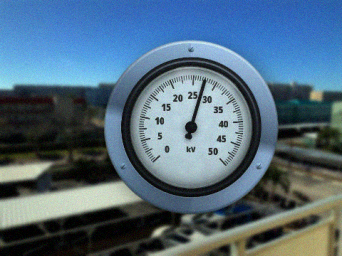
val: kV 27.5
